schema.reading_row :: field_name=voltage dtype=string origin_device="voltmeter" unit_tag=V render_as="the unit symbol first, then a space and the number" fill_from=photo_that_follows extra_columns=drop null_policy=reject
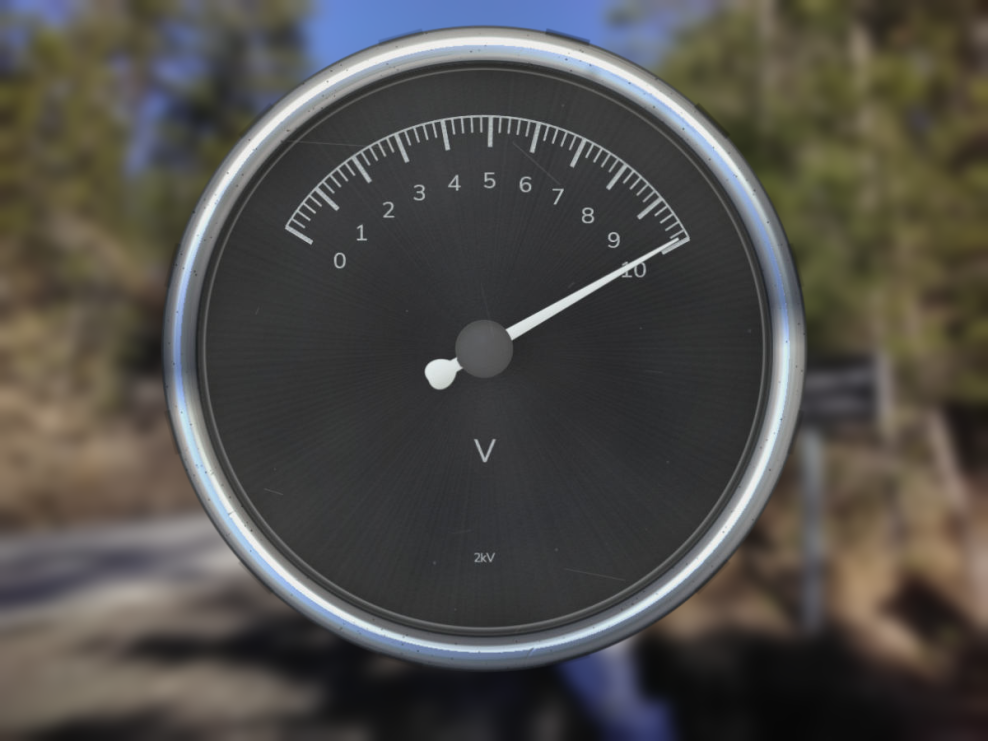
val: V 9.9
